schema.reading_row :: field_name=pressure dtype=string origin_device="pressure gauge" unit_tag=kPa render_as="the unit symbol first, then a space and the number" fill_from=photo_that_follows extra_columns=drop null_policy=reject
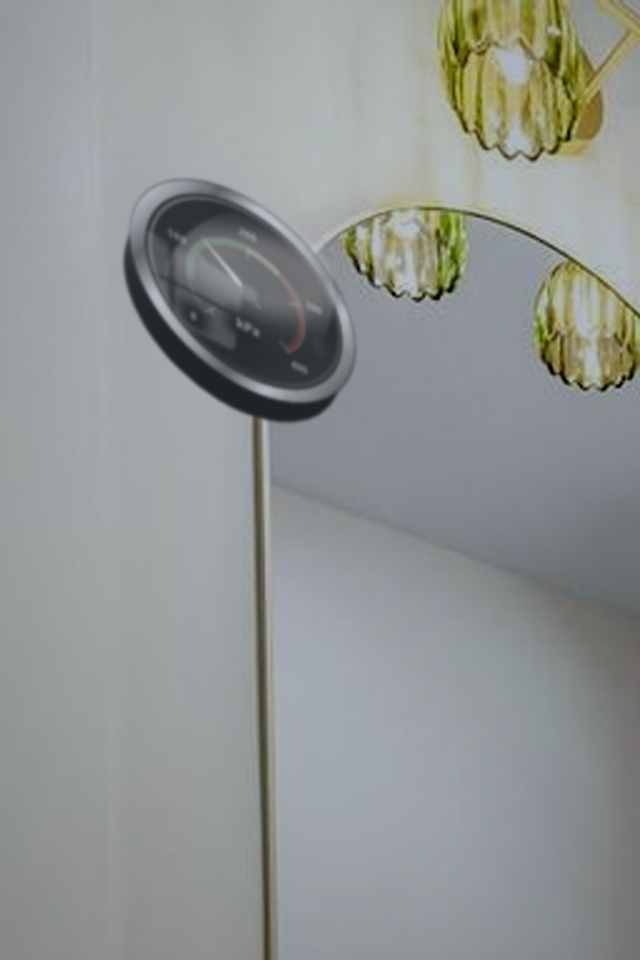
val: kPa 125
